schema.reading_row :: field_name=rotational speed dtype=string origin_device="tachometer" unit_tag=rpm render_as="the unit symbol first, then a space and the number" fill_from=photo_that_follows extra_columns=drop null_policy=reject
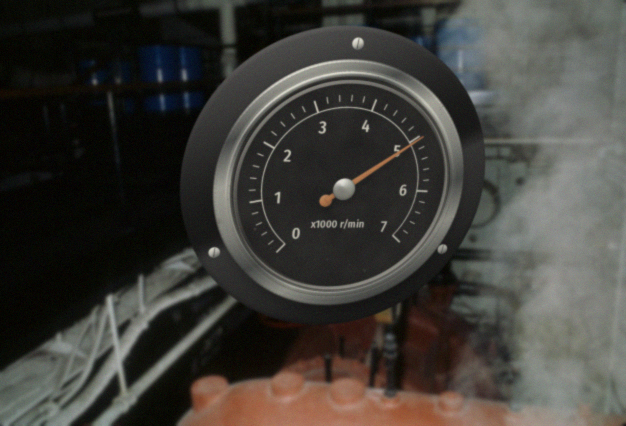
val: rpm 5000
